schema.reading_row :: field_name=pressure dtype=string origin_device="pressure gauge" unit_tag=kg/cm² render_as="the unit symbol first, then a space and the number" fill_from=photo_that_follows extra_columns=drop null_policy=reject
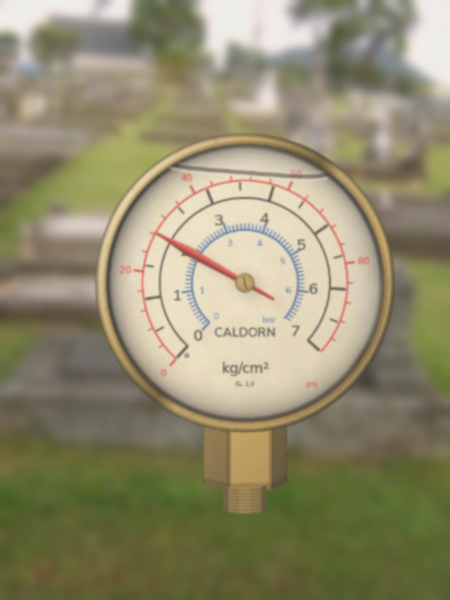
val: kg/cm² 2
